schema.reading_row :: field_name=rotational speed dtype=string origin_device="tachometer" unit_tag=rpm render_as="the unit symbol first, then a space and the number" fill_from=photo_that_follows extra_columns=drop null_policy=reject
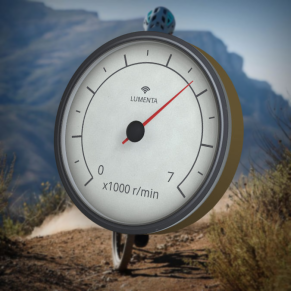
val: rpm 4750
